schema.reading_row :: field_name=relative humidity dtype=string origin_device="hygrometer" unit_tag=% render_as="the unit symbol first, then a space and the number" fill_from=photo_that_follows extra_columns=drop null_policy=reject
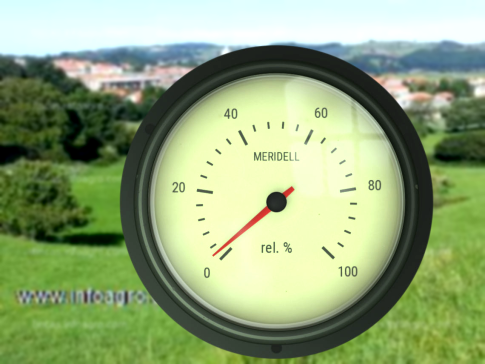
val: % 2
